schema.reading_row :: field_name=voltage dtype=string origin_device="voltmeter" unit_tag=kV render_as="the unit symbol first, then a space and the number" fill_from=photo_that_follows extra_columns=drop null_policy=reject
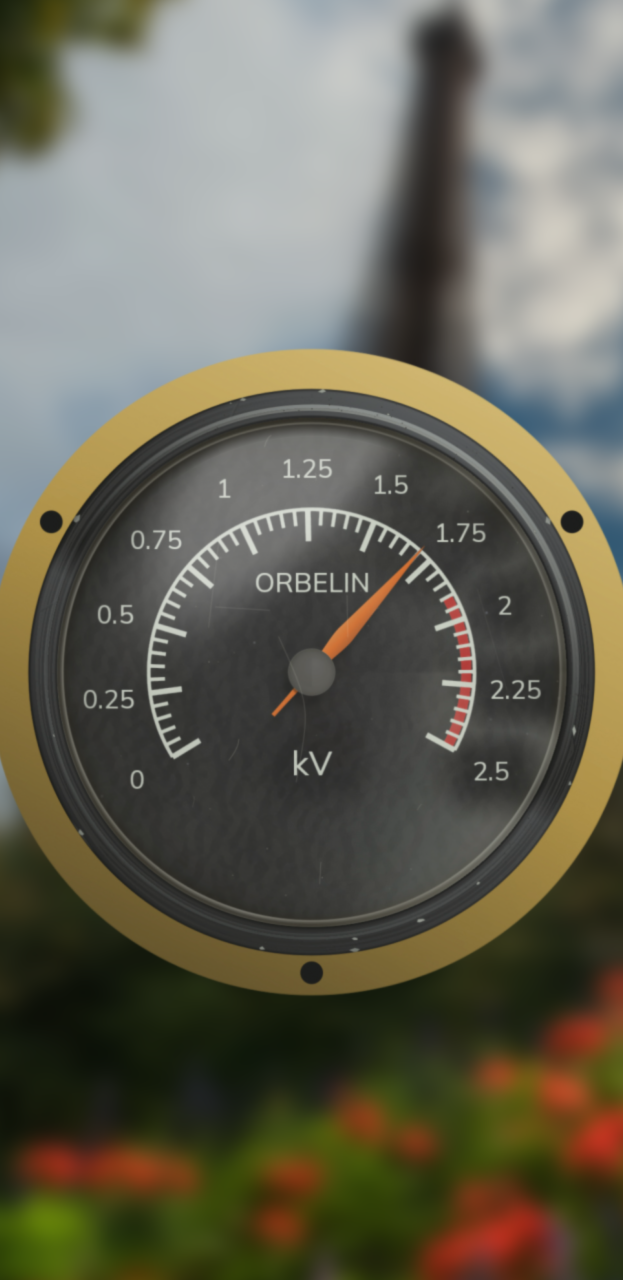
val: kV 1.7
